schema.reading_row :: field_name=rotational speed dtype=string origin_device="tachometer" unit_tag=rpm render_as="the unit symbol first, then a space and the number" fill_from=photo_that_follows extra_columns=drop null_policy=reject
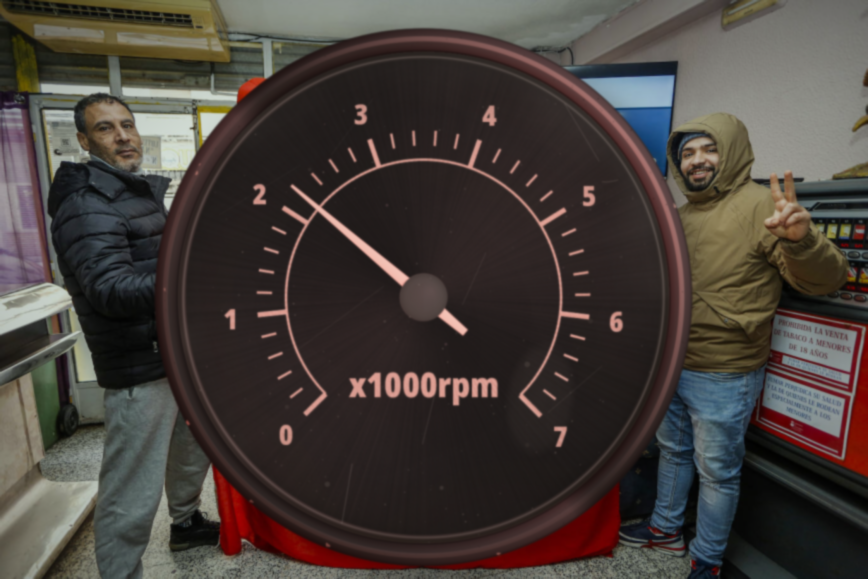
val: rpm 2200
